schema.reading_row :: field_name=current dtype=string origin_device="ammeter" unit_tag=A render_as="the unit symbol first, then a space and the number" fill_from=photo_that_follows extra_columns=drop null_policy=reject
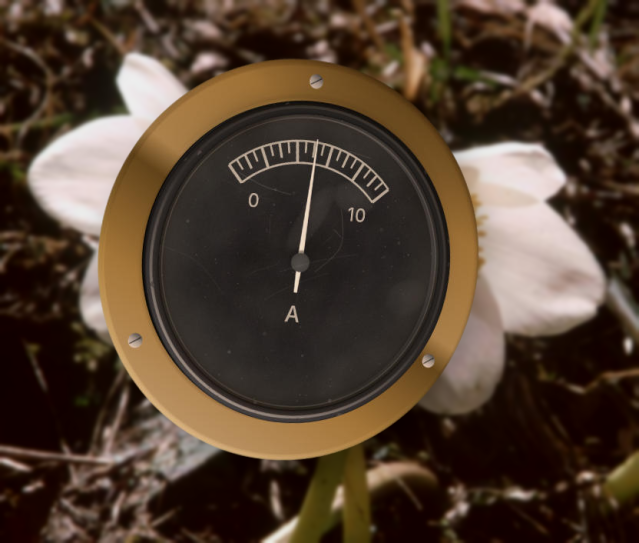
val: A 5
